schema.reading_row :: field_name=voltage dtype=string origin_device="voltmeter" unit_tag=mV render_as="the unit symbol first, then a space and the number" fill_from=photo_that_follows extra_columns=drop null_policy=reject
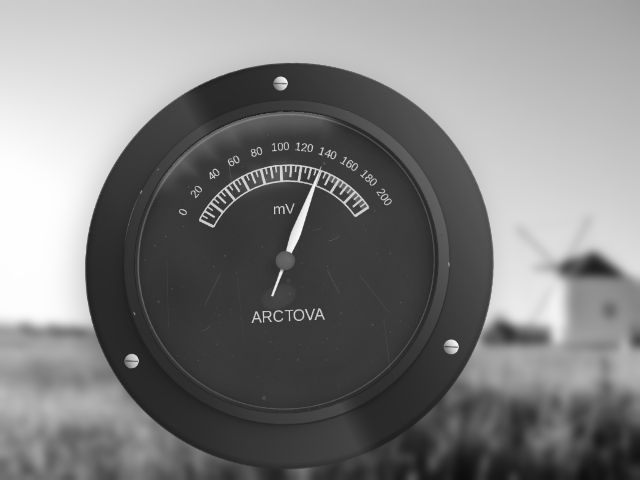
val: mV 140
